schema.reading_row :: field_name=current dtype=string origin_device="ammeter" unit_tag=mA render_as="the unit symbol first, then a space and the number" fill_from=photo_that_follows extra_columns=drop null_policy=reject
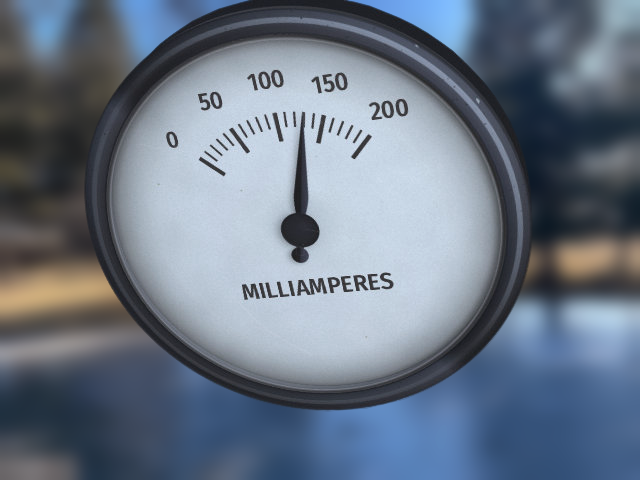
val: mA 130
